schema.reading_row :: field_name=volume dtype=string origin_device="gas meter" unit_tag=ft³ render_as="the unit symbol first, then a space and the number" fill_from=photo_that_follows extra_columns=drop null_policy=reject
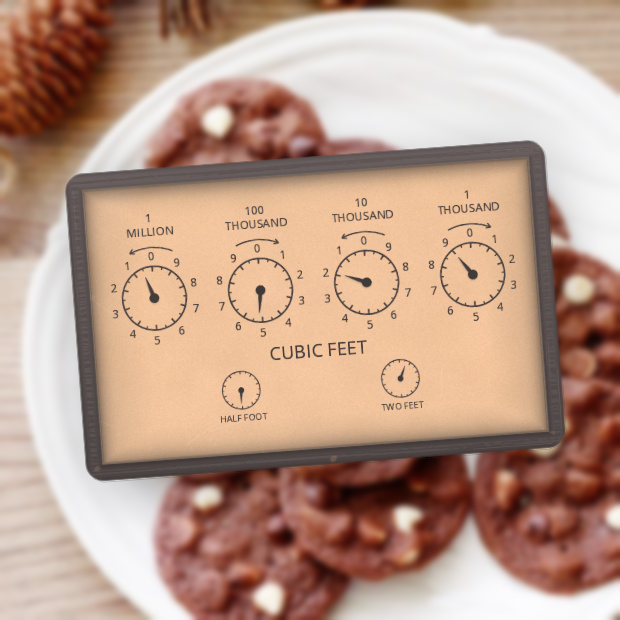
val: ft³ 51900
